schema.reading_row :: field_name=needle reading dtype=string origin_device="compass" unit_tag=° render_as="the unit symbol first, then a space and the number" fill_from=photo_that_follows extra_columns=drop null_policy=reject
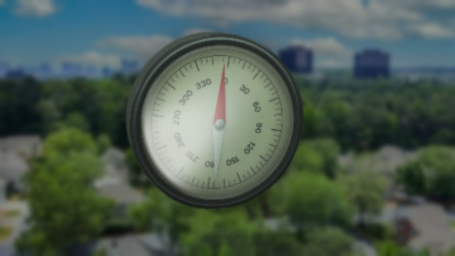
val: ° 355
